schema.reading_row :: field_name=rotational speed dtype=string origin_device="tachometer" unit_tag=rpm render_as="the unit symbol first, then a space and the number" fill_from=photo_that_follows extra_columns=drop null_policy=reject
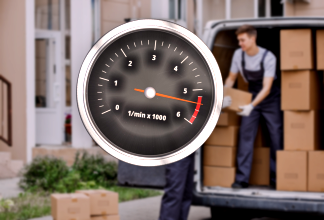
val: rpm 5400
